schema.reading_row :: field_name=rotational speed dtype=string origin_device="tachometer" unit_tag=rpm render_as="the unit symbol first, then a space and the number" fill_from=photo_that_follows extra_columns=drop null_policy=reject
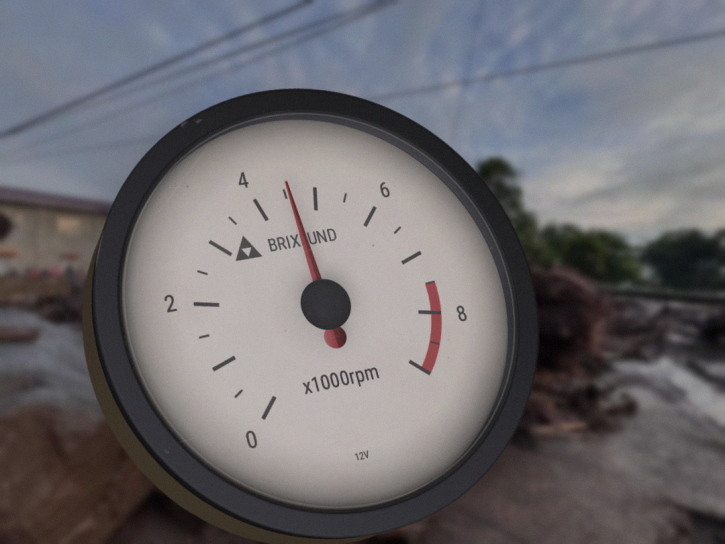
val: rpm 4500
